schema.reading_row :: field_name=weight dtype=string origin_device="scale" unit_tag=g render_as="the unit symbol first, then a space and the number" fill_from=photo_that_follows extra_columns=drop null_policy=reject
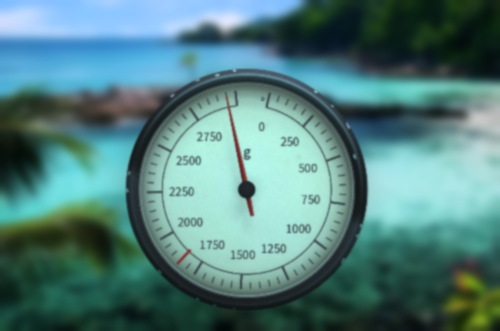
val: g 2950
